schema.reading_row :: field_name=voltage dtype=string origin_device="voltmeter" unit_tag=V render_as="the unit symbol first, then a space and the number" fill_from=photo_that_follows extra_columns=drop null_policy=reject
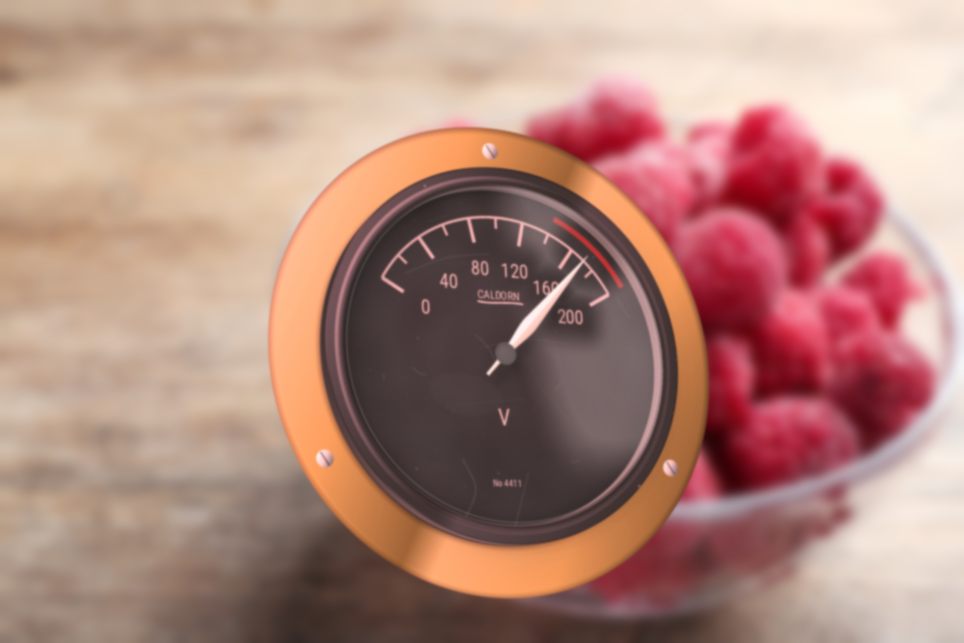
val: V 170
